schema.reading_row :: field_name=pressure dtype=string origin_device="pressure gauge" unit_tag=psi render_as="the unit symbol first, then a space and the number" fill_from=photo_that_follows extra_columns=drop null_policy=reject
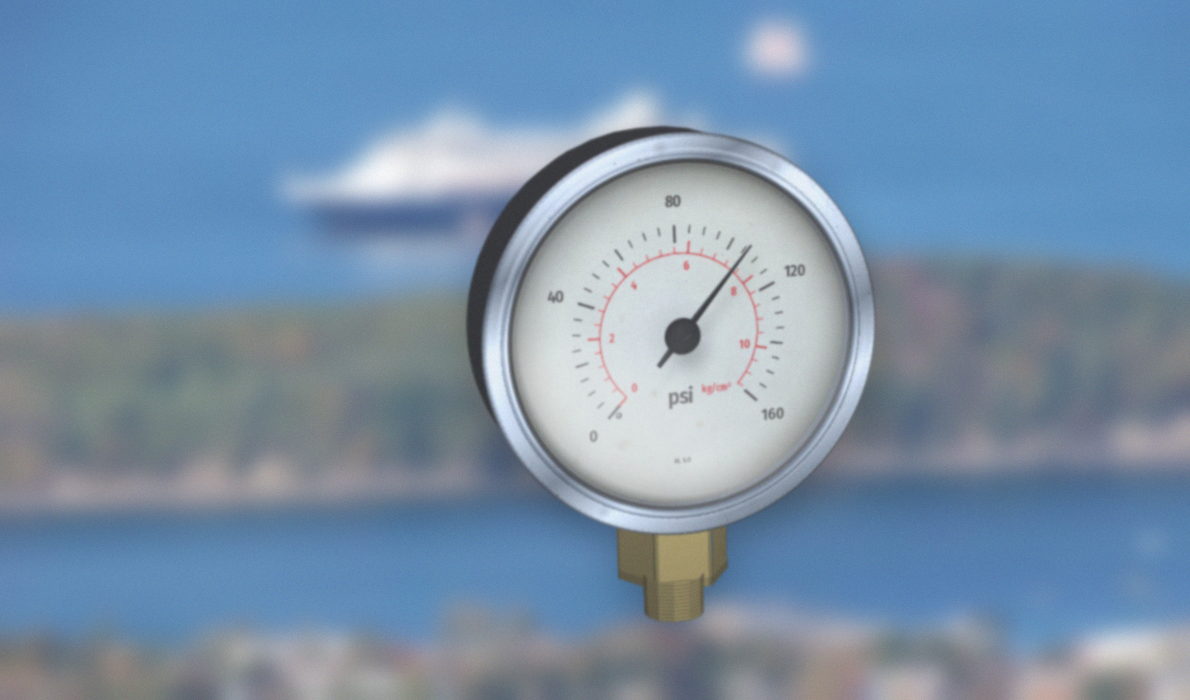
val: psi 105
